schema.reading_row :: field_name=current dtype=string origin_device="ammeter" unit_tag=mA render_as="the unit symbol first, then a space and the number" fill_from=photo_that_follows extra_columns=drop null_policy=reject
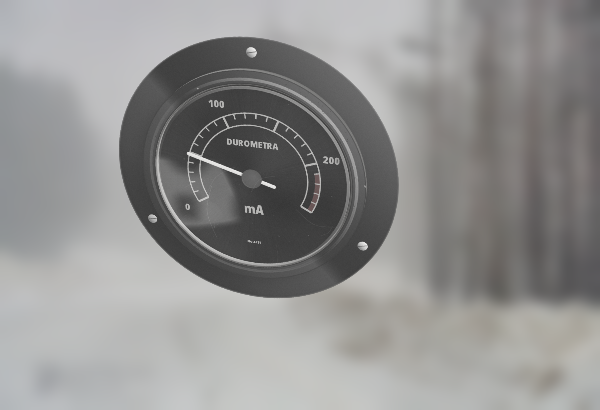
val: mA 50
